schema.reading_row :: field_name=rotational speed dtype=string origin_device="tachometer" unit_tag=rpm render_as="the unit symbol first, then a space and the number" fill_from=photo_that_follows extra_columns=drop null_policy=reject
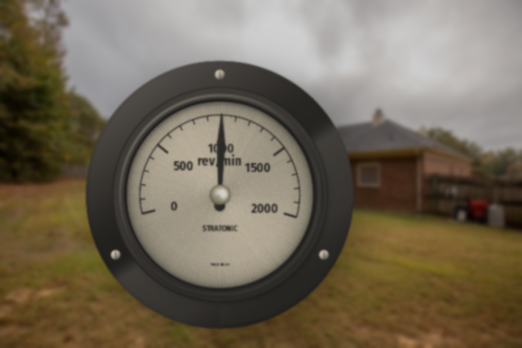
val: rpm 1000
